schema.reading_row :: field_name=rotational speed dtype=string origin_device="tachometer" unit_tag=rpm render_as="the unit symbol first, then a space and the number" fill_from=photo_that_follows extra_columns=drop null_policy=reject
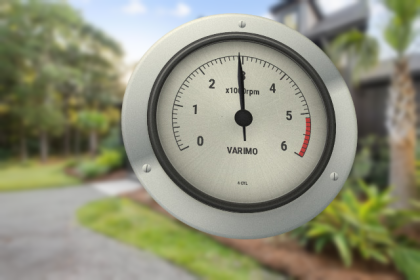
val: rpm 2900
